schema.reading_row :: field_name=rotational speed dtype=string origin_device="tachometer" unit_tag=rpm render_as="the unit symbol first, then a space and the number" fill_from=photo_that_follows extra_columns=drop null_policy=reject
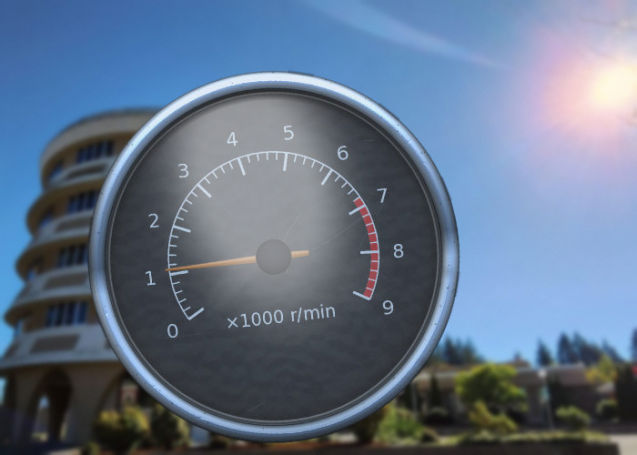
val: rpm 1100
